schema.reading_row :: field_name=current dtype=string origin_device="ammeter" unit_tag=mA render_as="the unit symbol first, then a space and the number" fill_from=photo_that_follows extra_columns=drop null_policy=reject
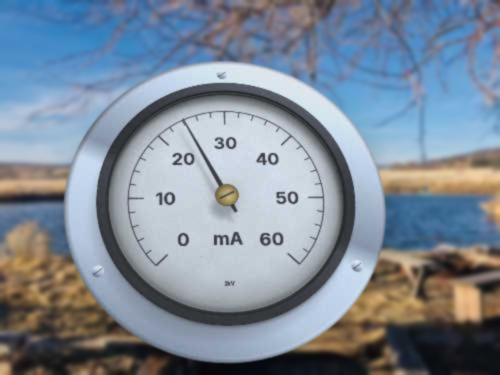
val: mA 24
